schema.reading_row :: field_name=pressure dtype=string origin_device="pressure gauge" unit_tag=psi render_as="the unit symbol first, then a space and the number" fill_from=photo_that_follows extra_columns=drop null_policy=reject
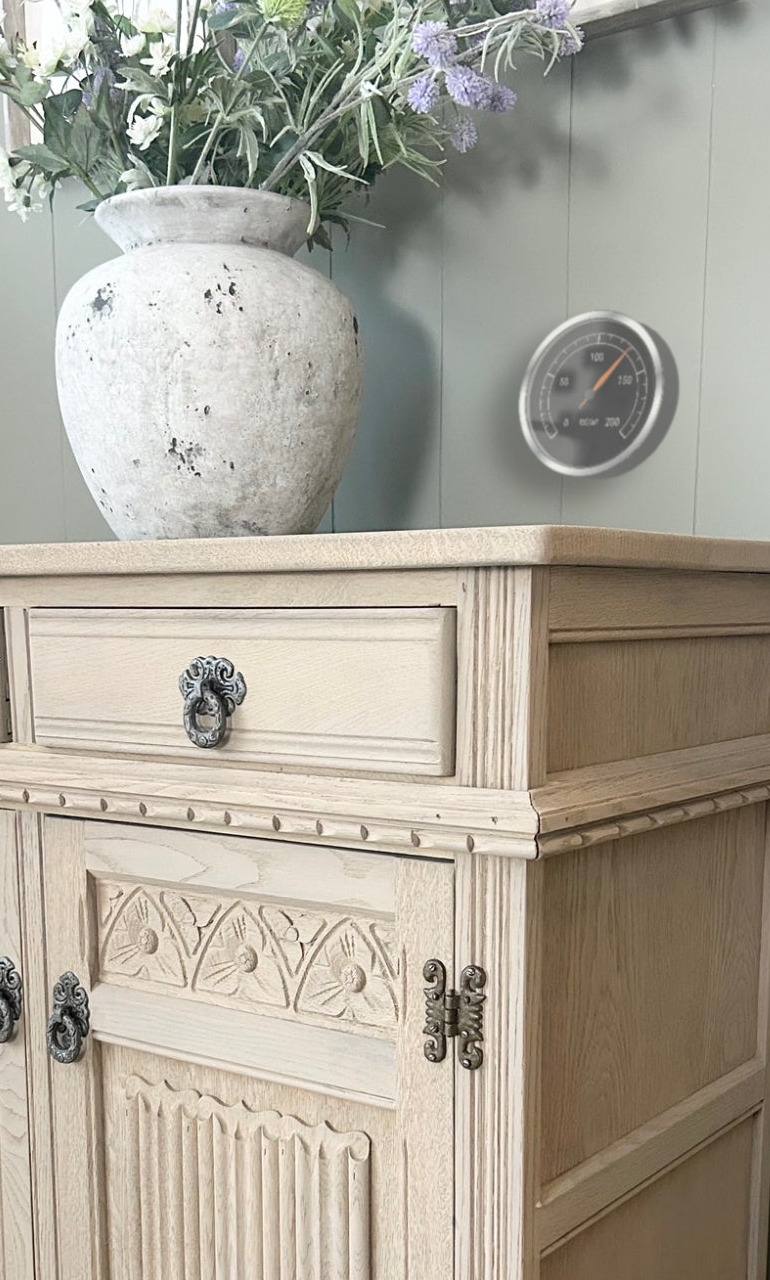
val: psi 130
